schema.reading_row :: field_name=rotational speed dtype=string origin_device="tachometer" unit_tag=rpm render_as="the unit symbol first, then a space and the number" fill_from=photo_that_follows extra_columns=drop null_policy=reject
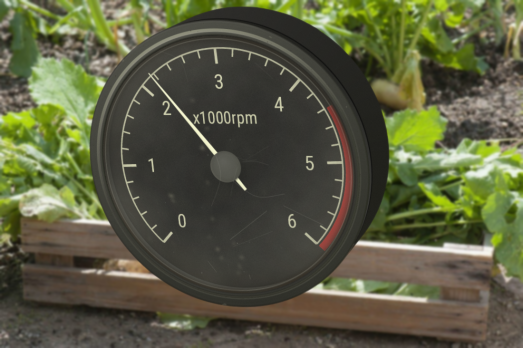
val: rpm 2200
